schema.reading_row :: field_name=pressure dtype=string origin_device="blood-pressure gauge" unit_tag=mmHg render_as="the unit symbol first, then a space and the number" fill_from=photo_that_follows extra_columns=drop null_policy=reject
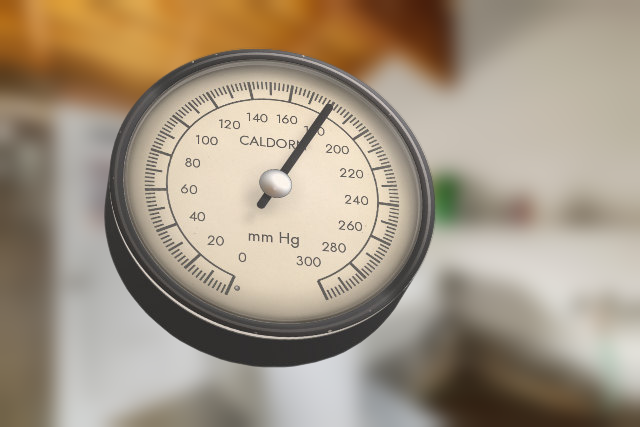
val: mmHg 180
